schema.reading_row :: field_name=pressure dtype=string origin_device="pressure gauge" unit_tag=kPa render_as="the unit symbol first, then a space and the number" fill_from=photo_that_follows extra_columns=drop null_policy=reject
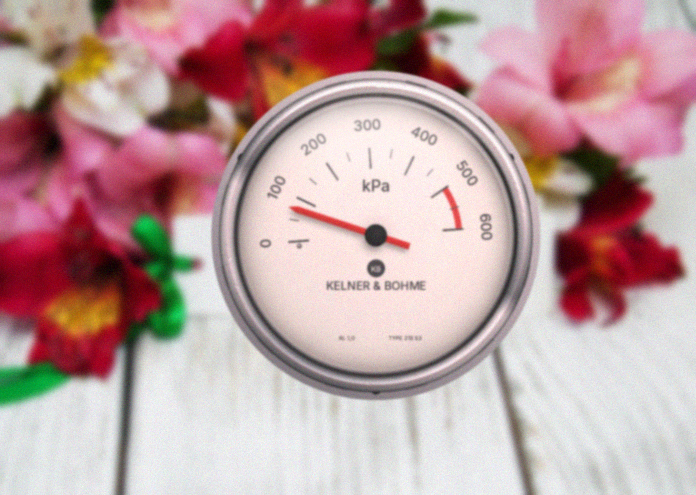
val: kPa 75
